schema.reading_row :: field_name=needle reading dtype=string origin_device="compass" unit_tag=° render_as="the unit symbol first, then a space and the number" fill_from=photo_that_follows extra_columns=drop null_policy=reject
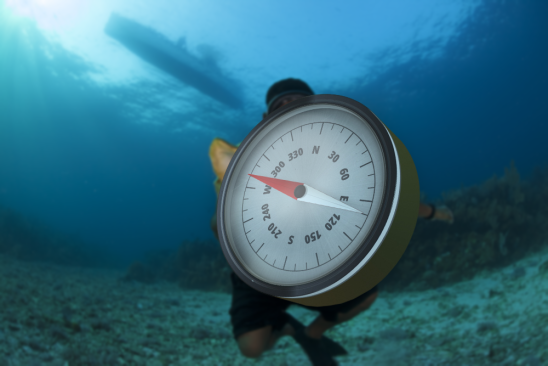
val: ° 280
